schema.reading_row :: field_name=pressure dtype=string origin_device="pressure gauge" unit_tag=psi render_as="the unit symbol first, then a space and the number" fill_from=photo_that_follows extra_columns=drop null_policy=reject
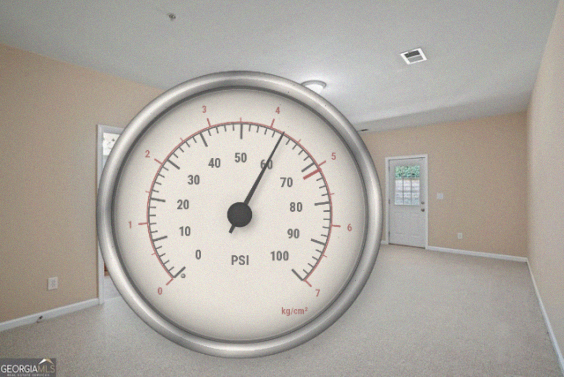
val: psi 60
